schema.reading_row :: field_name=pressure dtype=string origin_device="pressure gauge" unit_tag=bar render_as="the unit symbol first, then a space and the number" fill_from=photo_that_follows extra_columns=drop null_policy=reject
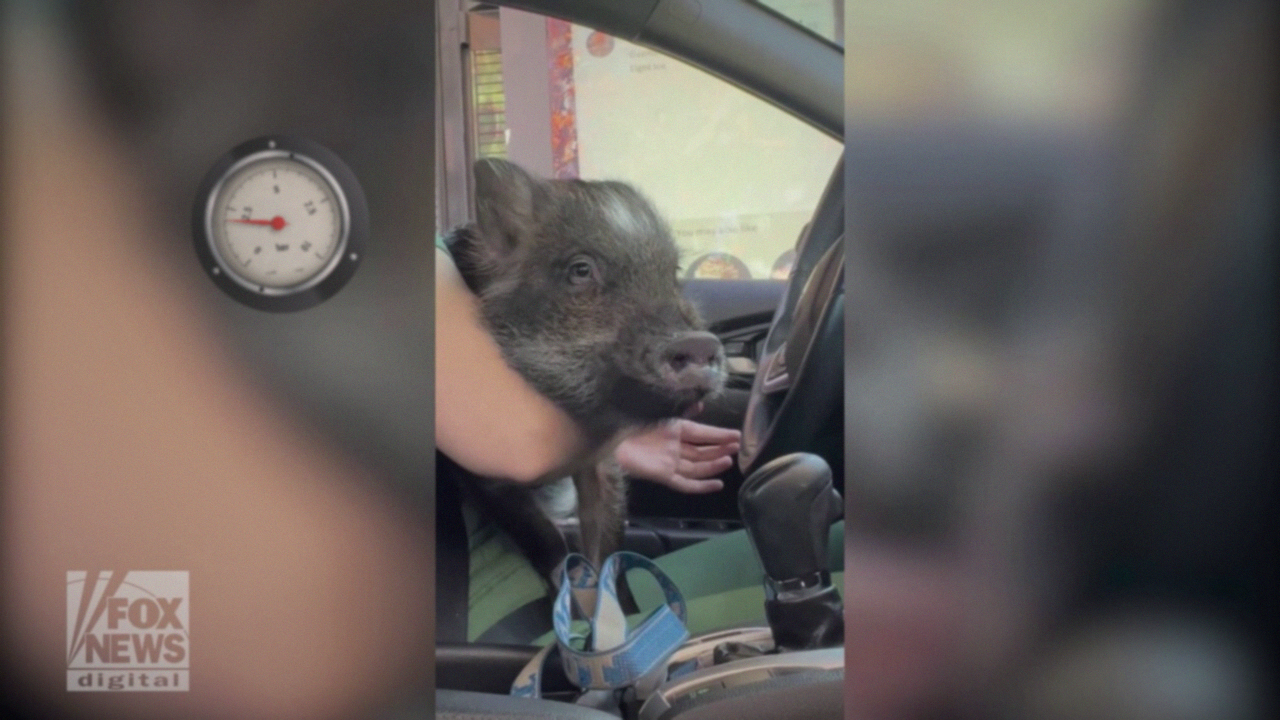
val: bar 2
